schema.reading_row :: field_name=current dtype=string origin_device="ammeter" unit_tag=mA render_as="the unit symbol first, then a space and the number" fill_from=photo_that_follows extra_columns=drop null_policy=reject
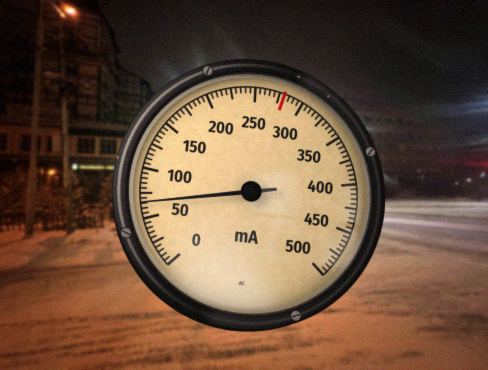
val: mA 65
